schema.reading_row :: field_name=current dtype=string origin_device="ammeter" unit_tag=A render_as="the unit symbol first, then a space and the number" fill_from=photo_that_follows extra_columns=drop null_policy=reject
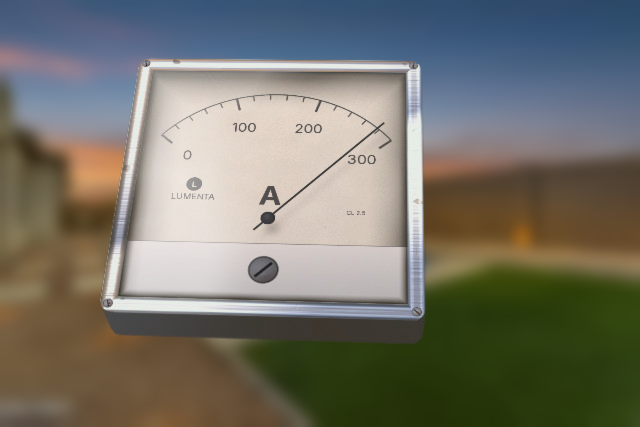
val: A 280
